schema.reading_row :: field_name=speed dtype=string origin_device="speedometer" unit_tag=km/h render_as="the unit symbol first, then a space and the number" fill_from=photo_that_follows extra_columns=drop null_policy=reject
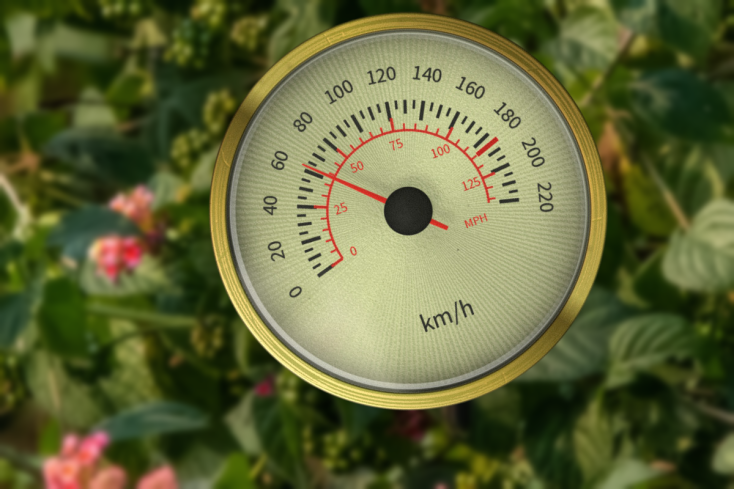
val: km/h 62.5
